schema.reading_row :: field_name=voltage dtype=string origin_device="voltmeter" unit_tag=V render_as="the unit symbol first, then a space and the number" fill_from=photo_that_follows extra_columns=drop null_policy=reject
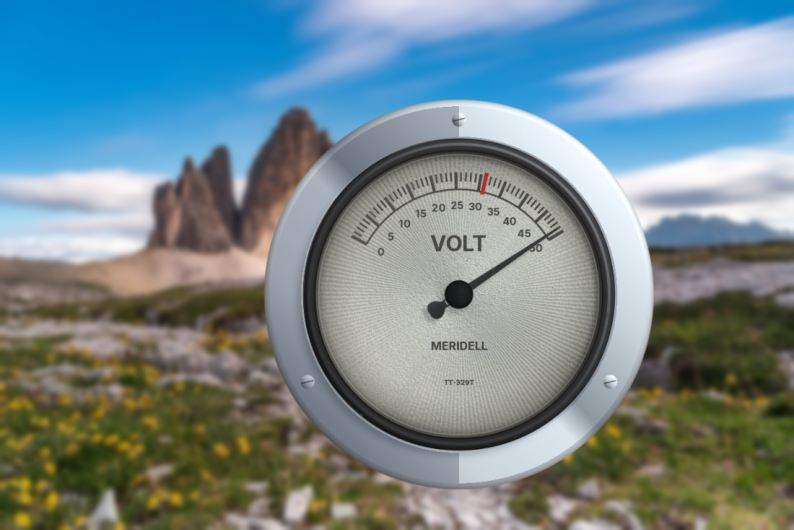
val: V 49
